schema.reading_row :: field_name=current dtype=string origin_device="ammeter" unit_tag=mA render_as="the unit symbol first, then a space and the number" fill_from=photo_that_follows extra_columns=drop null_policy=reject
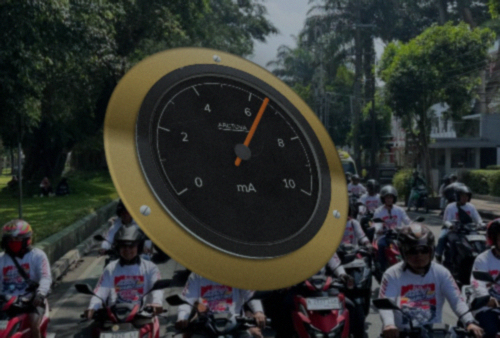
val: mA 6.5
